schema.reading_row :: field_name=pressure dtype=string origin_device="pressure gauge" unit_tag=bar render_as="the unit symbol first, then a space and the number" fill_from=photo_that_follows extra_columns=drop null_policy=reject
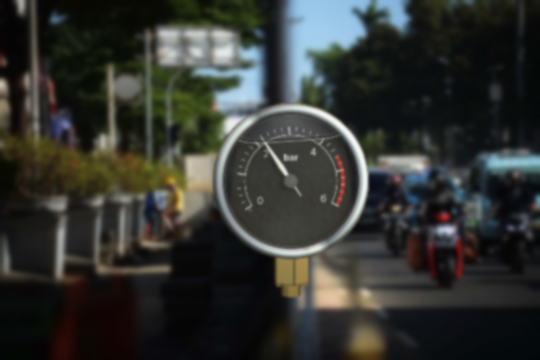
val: bar 2.2
